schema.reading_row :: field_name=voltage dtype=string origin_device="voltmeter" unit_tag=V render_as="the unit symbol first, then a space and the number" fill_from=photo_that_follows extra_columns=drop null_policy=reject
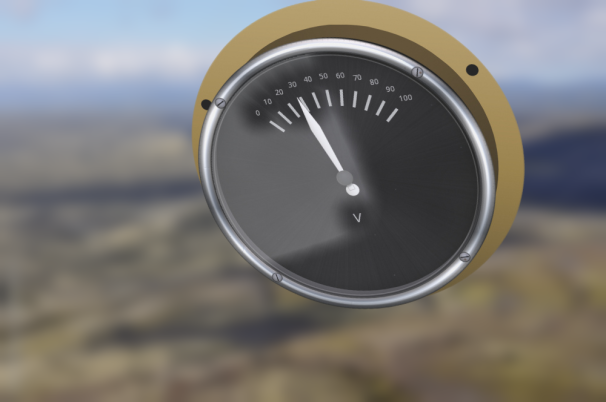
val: V 30
